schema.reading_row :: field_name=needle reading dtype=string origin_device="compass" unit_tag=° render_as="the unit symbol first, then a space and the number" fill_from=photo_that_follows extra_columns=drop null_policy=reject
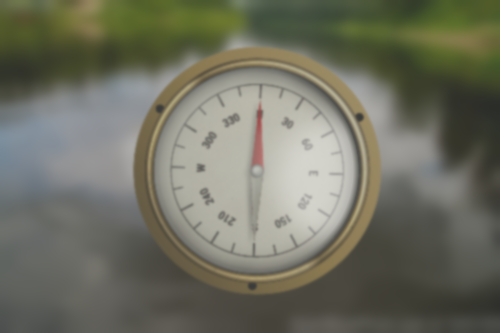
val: ° 0
